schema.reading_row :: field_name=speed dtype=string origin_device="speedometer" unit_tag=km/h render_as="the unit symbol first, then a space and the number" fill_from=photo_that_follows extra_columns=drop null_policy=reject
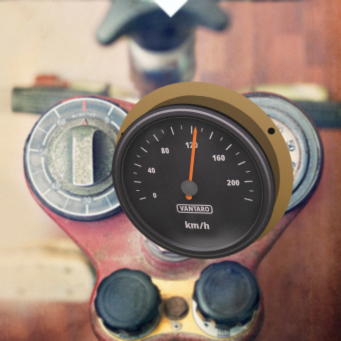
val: km/h 125
